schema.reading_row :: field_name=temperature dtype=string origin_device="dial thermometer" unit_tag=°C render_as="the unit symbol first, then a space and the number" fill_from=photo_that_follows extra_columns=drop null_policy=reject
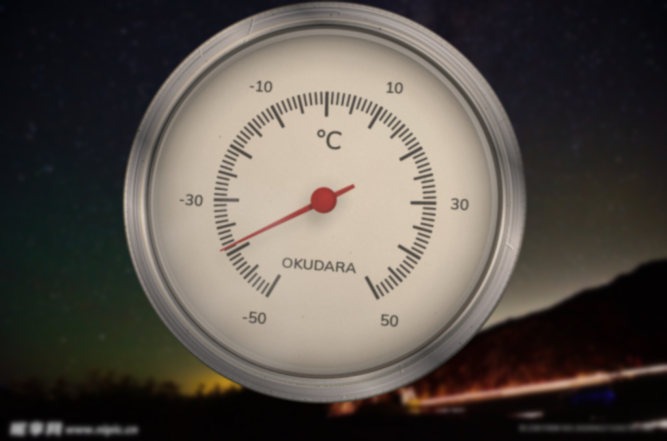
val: °C -39
